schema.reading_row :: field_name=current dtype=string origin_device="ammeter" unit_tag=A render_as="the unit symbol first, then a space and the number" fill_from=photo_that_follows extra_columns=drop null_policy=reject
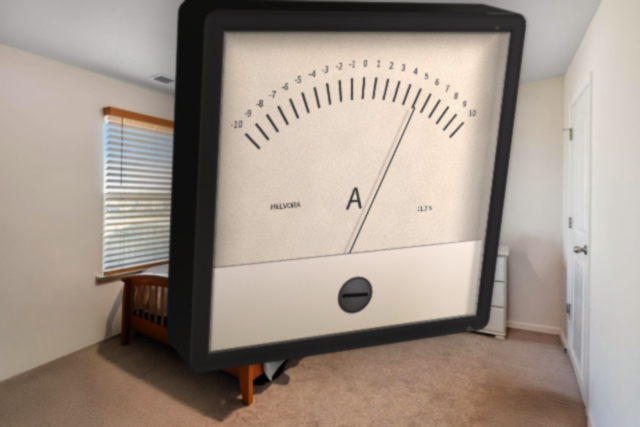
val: A 5
